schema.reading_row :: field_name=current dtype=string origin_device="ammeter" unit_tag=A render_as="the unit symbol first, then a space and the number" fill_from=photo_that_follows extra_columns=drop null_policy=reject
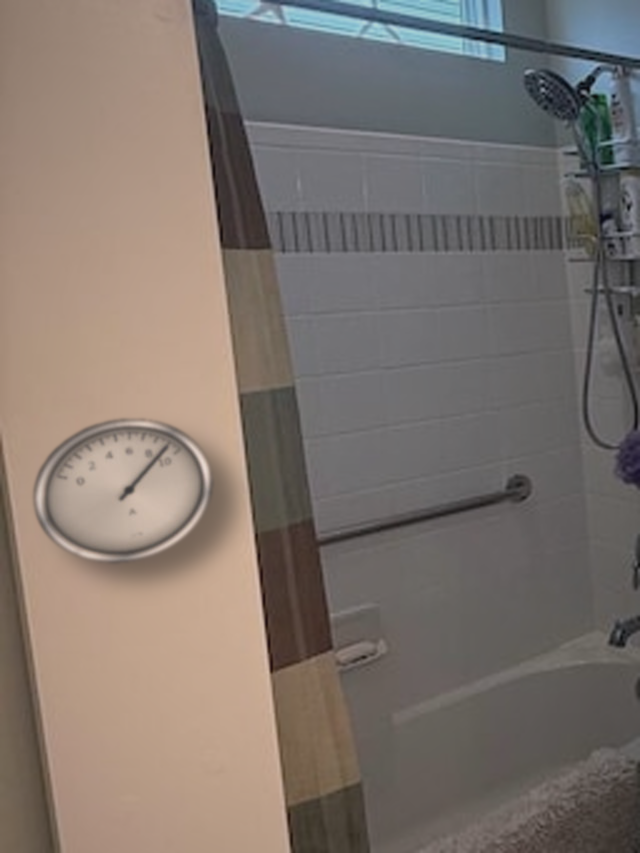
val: A 9
